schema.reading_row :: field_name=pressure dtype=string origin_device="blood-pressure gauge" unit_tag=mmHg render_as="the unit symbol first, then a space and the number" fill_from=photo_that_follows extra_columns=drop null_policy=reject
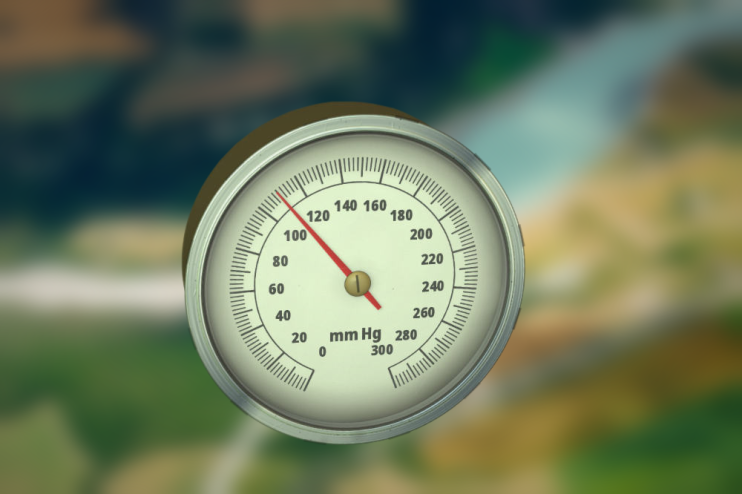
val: mmHg 110
